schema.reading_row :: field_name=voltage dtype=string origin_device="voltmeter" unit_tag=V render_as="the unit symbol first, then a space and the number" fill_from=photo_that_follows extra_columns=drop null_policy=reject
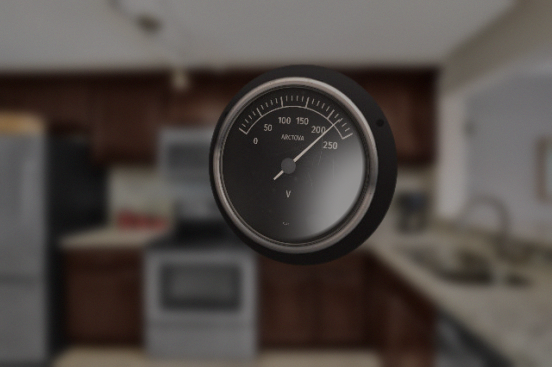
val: V 220
